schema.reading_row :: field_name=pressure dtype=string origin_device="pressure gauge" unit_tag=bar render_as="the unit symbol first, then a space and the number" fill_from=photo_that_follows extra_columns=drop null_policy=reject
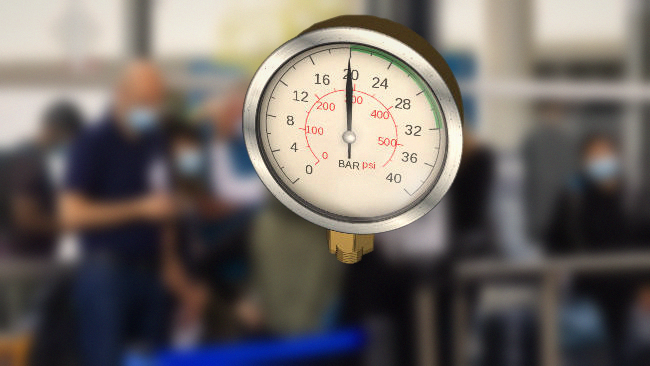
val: bar 20
